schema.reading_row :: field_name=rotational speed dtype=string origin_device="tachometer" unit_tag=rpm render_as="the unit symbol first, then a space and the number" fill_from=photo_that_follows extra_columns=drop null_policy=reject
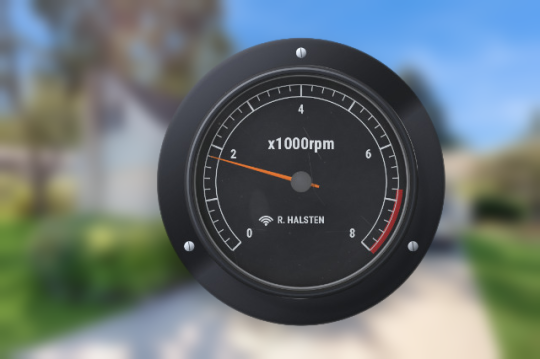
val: rpm 1800
